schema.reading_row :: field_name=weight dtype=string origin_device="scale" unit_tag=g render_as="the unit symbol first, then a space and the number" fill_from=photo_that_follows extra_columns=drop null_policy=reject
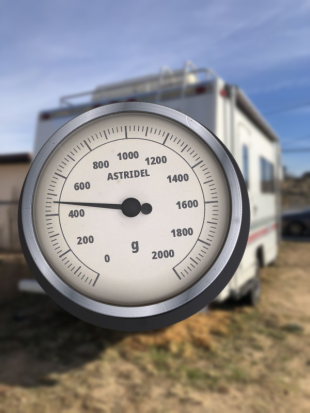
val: g 460
